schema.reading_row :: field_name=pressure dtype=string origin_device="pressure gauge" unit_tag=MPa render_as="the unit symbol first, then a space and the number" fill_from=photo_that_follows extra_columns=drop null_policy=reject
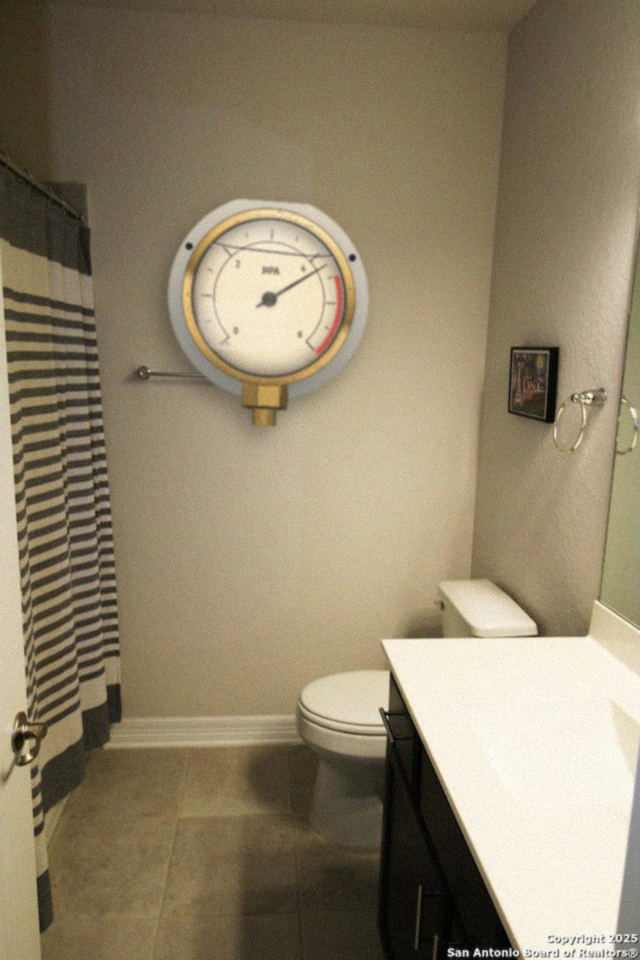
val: MPa 4.25
